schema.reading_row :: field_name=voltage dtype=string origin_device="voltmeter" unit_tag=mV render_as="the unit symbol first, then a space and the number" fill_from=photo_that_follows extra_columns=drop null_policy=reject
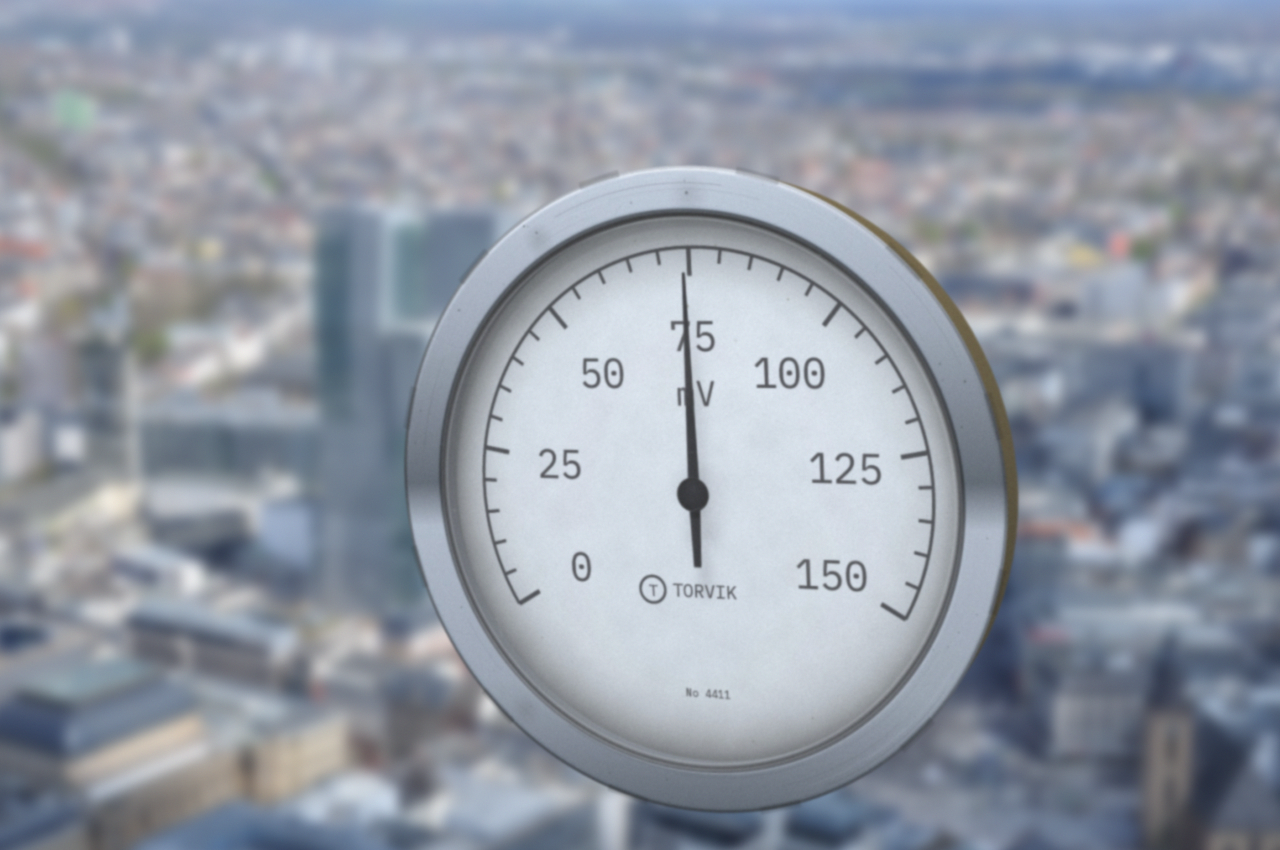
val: mV 75
